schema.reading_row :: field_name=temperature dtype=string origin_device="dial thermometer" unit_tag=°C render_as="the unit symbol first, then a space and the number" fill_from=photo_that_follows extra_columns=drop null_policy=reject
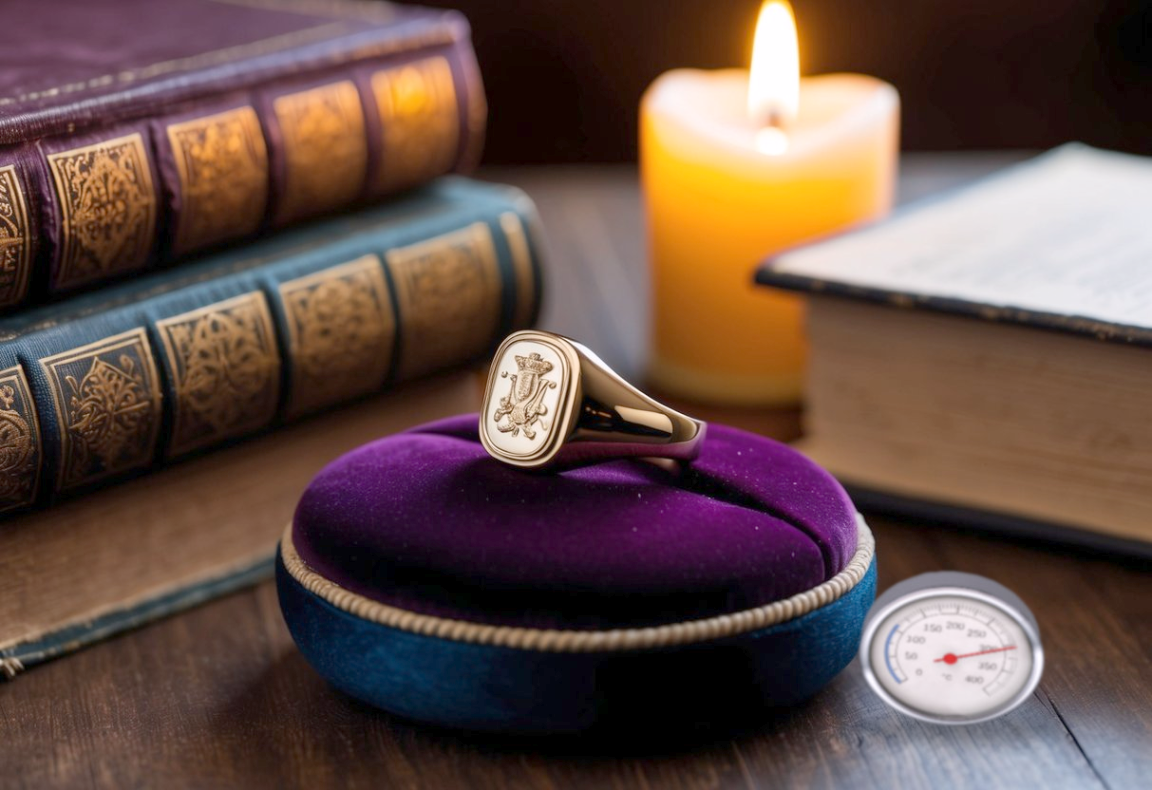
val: °C 300
